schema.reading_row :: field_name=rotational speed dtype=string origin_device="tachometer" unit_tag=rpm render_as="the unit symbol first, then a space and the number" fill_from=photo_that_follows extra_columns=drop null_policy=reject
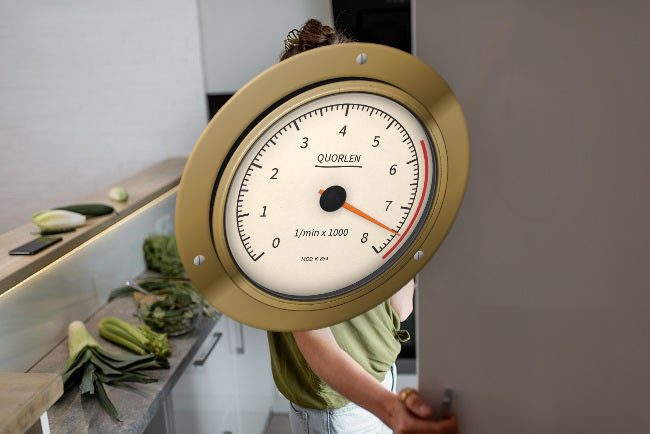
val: rpm 7500
